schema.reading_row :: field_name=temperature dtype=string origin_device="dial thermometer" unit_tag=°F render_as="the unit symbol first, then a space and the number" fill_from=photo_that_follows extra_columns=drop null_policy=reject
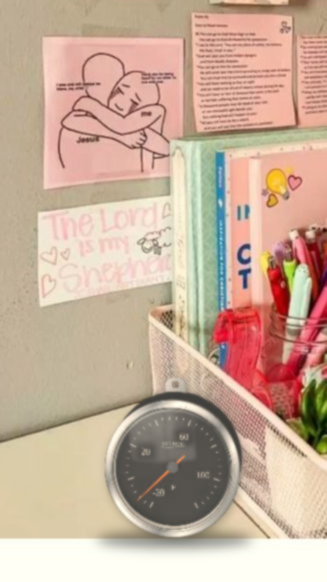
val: °F -12
